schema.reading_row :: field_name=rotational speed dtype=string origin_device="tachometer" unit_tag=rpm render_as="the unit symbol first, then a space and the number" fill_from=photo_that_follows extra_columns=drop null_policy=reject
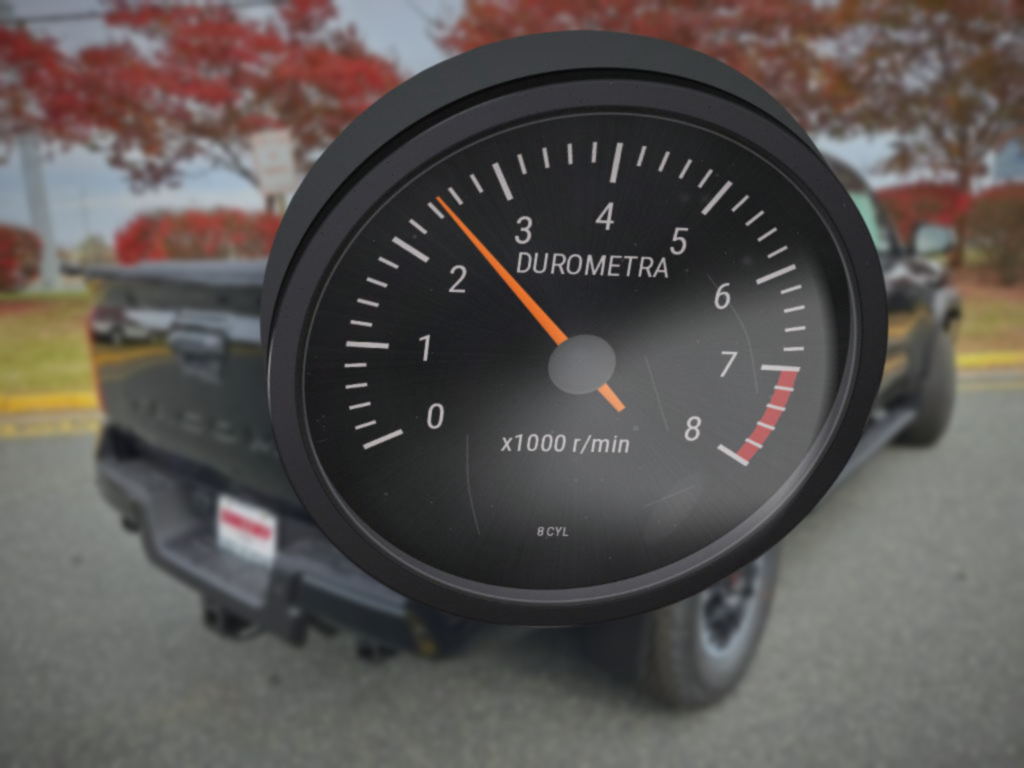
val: rpm 2500
